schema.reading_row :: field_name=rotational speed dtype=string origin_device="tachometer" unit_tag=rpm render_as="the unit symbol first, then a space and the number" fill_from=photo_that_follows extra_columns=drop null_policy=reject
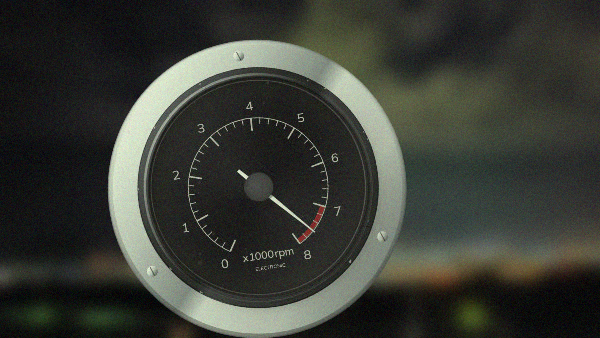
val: rpm 7600
